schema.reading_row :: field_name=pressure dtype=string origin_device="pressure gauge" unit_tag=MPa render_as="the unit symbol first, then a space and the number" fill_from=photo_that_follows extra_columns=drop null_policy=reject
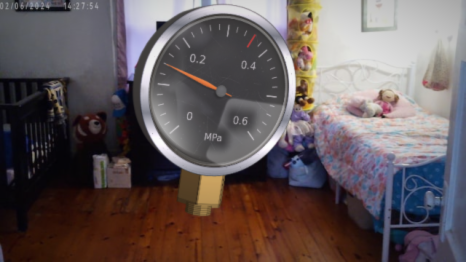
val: MPa 0.14
